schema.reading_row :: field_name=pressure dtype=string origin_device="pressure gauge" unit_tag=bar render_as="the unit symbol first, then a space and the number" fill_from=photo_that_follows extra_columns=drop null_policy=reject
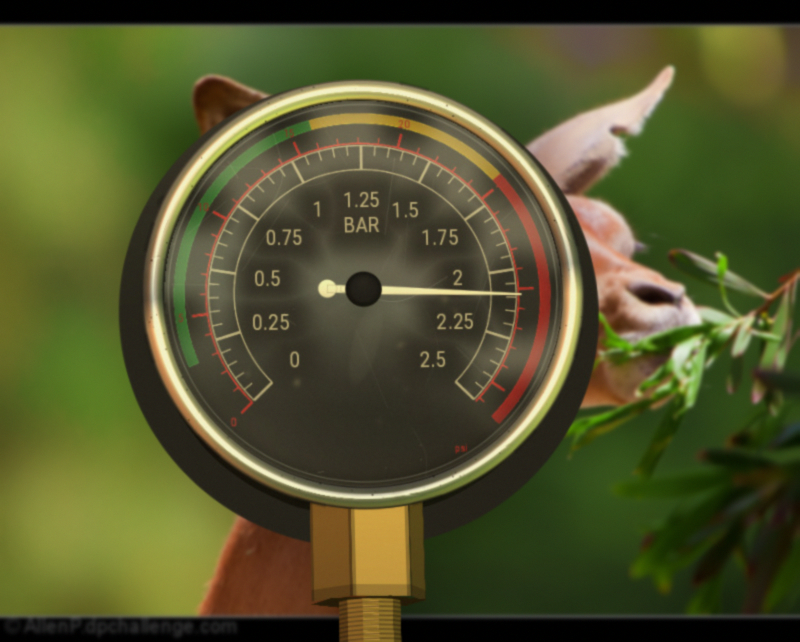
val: bar 2.1
